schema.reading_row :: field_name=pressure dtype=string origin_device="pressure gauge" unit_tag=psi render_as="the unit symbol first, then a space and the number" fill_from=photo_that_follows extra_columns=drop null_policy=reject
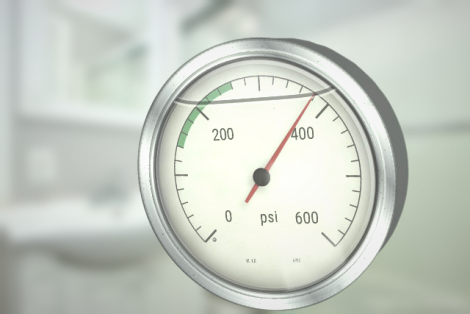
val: psi 380
